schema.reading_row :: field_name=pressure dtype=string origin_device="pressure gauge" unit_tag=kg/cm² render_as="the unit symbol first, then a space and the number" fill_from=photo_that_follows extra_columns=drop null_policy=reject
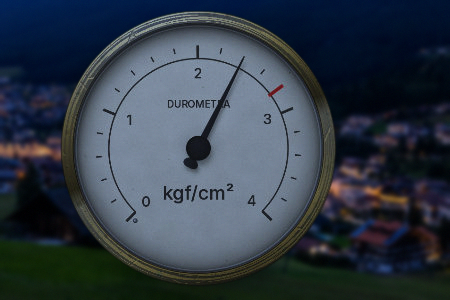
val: kg/cm² 2.4
